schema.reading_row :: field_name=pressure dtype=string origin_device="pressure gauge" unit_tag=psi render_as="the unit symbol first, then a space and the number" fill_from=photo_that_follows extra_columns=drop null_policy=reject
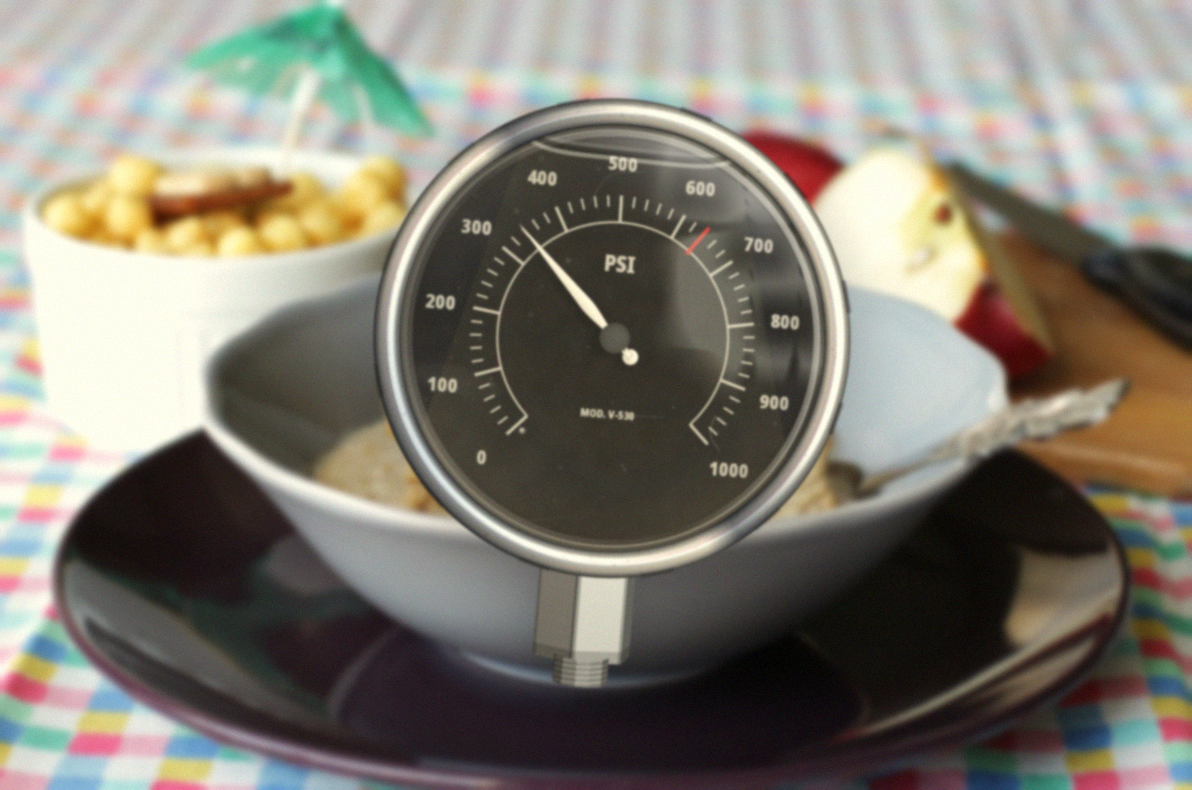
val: psi 340
